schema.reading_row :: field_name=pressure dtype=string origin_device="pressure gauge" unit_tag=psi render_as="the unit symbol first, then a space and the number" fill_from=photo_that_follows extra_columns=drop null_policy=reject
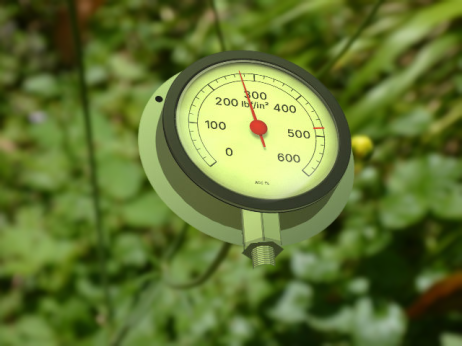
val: psi 270
